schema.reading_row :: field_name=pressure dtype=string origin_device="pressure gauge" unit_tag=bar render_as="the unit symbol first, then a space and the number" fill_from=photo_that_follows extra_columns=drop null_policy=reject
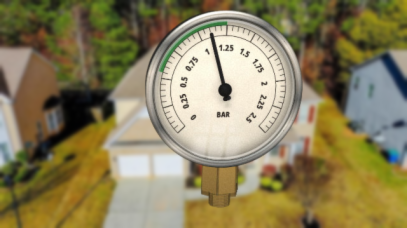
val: bar 1.1
